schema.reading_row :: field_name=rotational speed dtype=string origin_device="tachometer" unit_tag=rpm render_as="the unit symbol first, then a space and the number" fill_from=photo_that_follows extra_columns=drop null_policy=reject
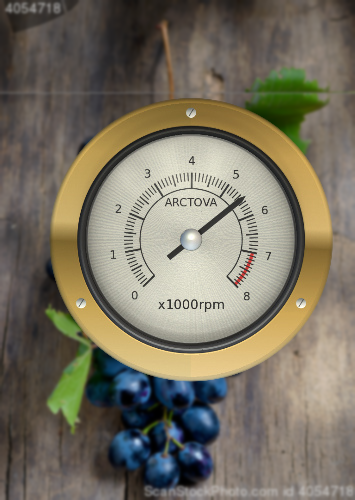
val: rpm 5500
